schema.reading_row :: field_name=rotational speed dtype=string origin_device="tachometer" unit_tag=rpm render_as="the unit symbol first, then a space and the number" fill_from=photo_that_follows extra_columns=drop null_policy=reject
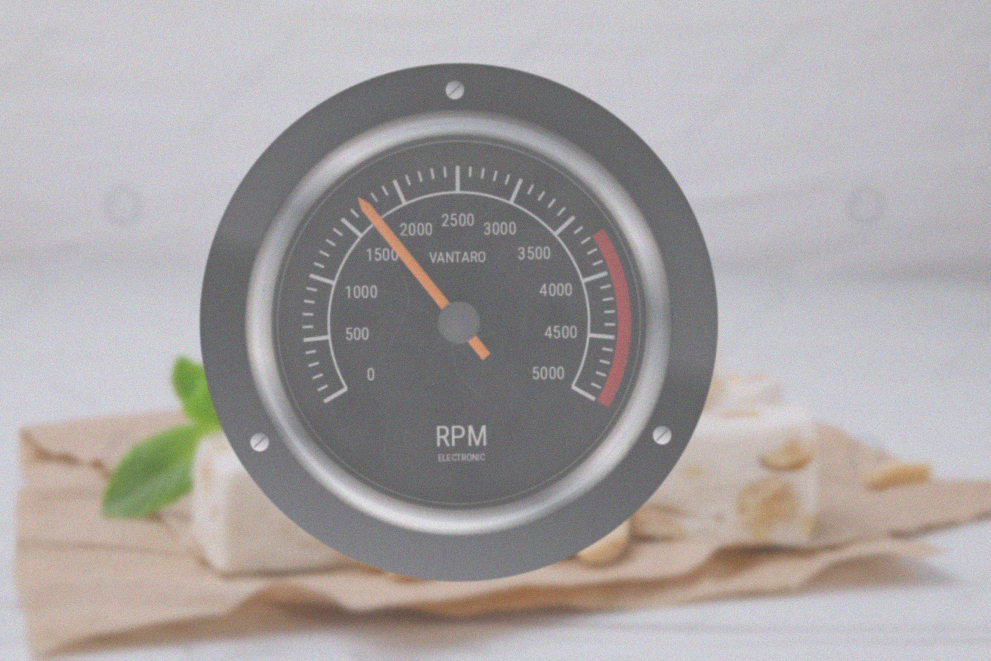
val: rpm 1700
